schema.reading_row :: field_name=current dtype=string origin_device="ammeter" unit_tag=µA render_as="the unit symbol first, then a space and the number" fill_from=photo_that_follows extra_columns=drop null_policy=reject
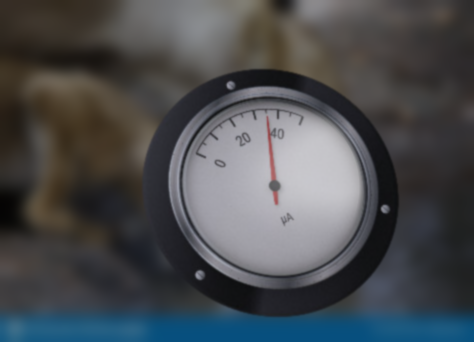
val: µA 35
